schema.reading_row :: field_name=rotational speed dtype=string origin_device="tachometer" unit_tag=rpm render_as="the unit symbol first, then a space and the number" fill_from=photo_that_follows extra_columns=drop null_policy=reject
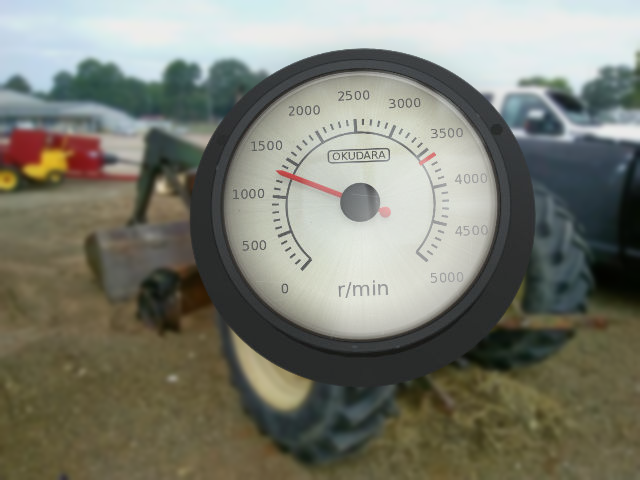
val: rpm 1300
